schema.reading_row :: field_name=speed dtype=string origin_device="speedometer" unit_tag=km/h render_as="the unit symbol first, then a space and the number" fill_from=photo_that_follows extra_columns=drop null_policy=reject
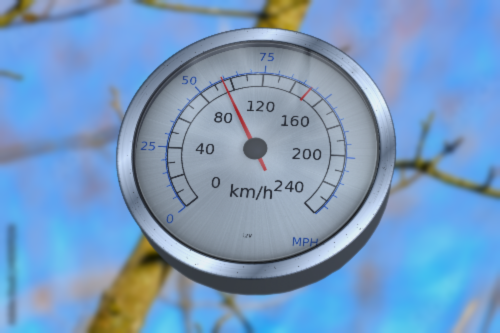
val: km/h 95
